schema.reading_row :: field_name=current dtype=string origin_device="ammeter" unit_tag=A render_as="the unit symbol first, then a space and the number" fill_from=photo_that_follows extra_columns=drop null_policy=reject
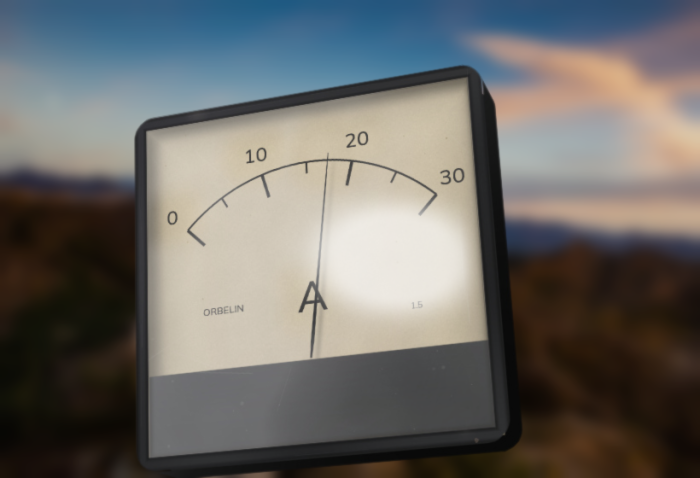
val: A 17.5
